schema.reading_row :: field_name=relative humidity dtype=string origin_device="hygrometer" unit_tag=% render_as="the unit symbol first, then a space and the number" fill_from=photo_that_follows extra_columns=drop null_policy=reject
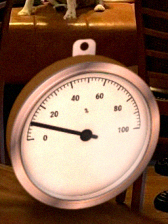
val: % 10
